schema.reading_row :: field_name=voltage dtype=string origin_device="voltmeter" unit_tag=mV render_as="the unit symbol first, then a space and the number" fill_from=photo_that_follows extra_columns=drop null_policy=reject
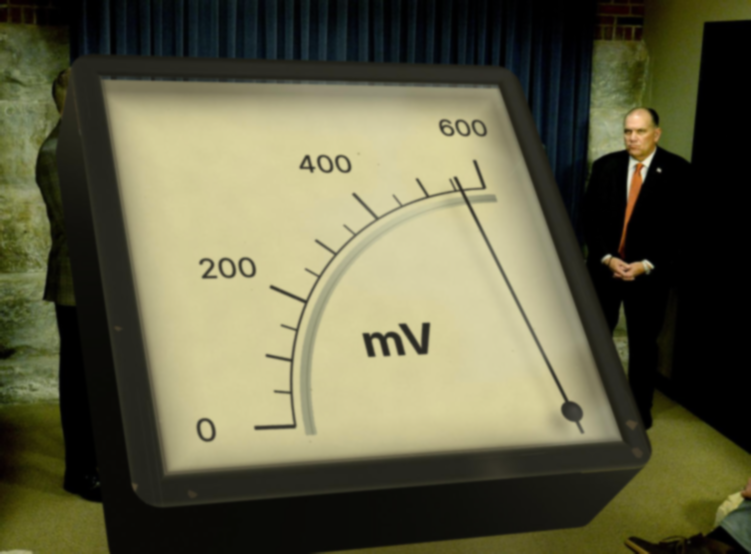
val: mV 550
